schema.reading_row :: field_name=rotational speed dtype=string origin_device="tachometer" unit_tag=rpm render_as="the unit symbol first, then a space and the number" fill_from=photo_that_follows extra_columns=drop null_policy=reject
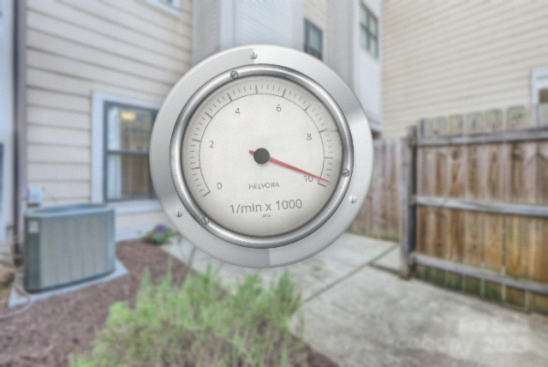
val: rpm 9800
